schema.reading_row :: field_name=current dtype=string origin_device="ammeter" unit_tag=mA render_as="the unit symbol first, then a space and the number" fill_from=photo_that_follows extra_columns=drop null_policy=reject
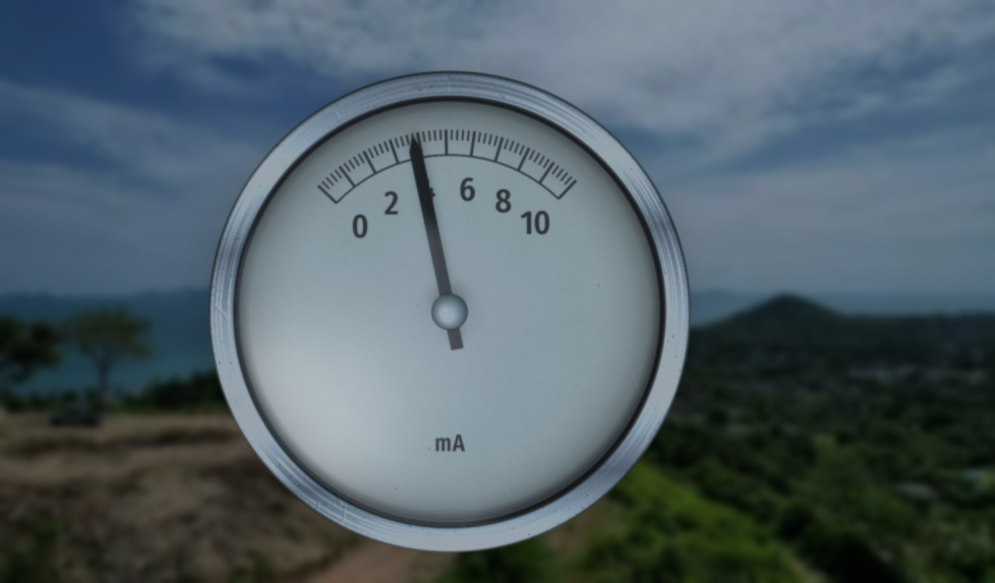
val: mA 3.8
